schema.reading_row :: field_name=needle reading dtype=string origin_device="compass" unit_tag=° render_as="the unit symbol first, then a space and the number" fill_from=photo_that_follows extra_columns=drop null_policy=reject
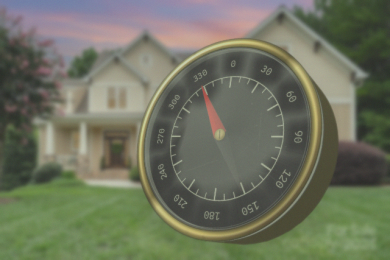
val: ° 330
